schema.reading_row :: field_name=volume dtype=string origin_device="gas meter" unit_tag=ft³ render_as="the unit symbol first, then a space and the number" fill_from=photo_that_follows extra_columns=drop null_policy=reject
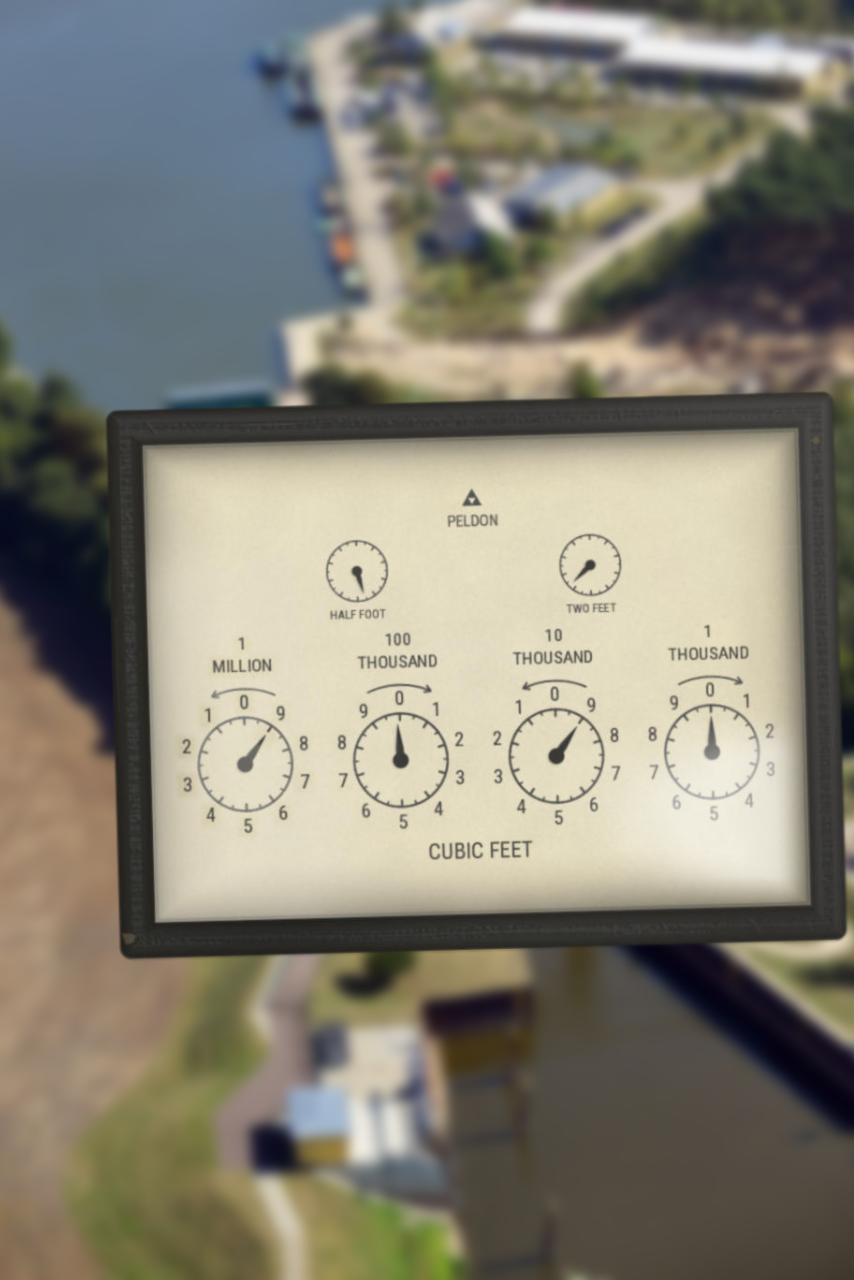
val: ft³ 899000
